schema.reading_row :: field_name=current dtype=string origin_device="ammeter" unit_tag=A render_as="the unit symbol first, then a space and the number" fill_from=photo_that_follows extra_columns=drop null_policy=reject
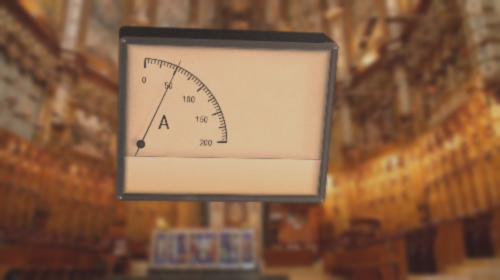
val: A 50
